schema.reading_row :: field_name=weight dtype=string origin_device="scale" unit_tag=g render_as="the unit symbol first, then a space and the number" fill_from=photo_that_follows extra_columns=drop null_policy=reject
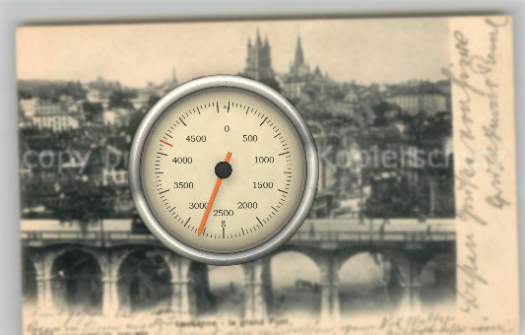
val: g 2800
